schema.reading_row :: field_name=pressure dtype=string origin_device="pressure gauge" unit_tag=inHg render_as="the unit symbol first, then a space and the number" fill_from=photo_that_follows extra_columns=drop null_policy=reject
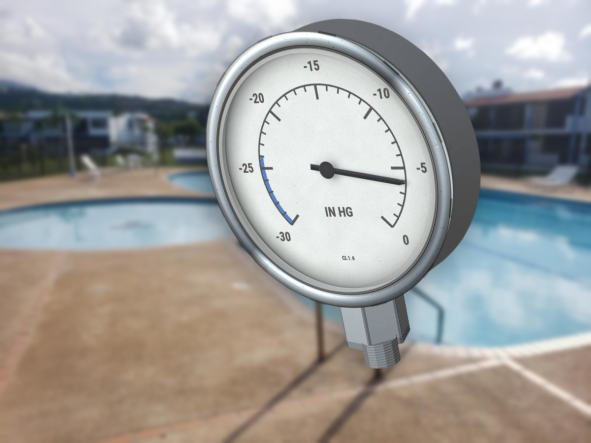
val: inHg -4
